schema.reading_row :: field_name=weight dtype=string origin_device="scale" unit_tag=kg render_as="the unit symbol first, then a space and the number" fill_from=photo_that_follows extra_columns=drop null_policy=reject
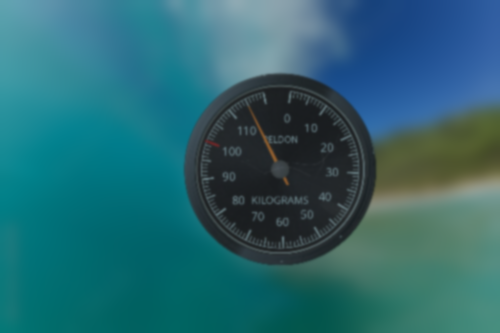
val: kg 115
